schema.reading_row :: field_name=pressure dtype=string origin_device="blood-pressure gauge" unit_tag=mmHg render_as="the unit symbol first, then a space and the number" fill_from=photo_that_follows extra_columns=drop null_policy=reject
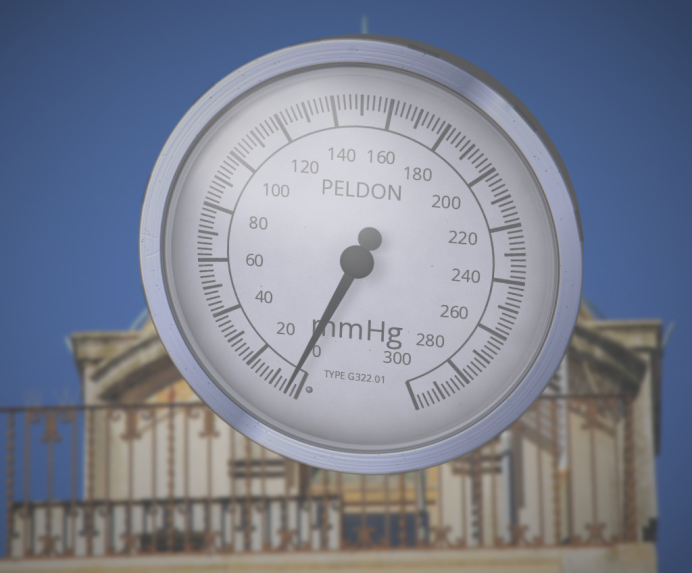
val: mmHg 4
